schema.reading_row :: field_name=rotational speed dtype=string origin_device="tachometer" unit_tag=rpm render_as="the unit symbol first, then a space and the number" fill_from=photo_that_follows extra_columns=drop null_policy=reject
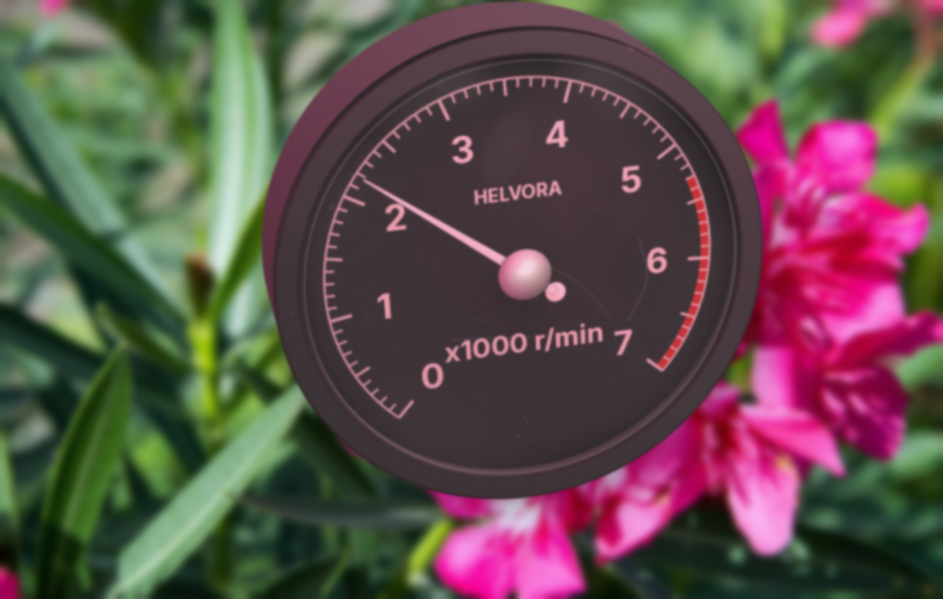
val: rpm 2200
